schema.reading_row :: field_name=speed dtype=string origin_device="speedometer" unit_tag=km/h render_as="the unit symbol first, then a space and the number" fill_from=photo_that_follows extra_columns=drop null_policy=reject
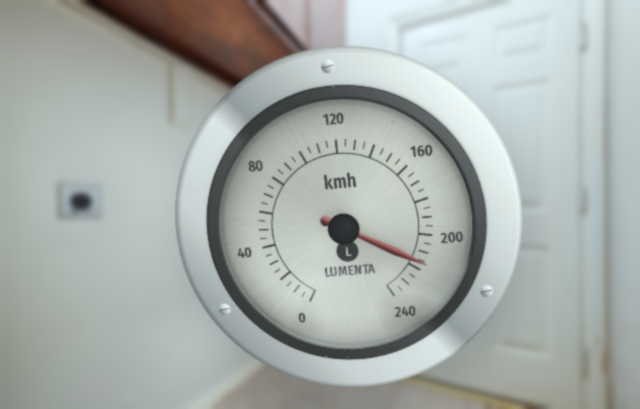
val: km/h 215
